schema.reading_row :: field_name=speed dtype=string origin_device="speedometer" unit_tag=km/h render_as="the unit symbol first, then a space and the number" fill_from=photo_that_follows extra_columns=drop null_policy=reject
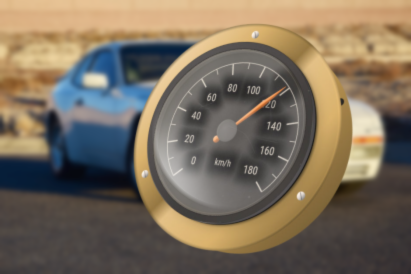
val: km/h 120
